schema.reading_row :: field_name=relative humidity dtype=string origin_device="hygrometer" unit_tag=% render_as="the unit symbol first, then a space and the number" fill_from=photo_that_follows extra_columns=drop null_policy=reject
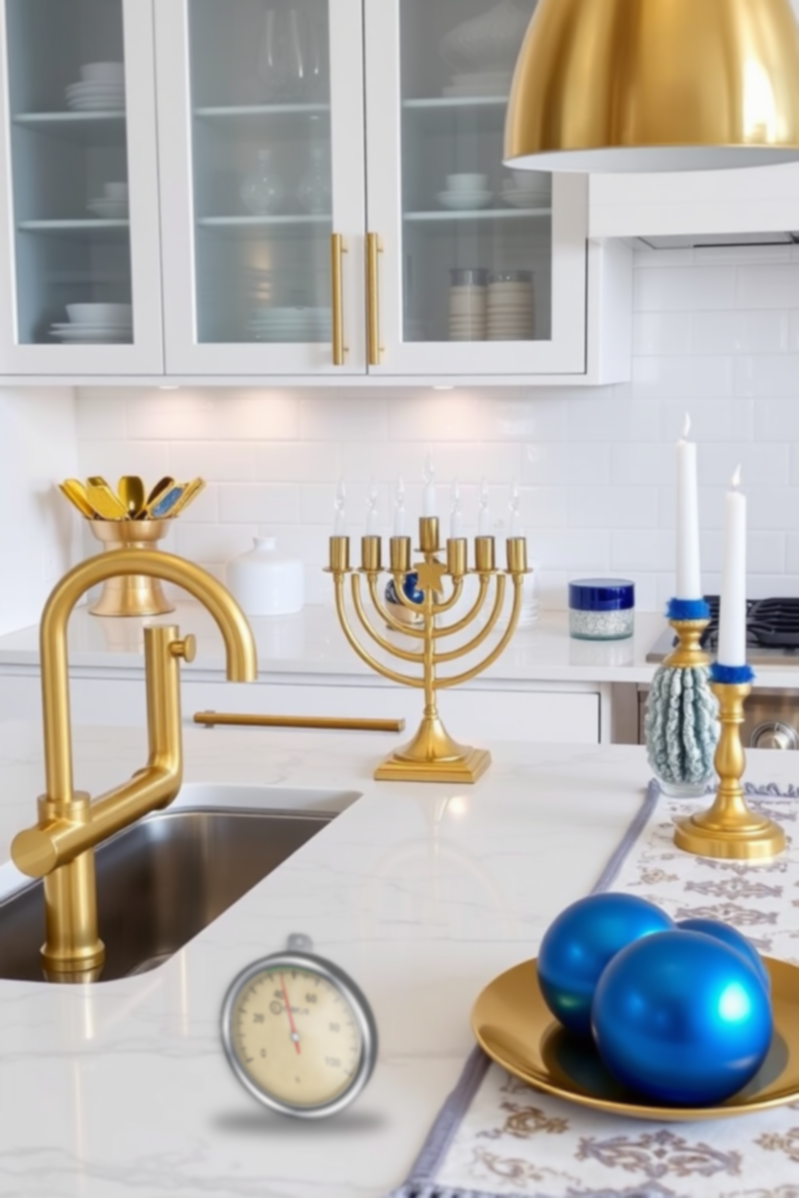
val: % 45
